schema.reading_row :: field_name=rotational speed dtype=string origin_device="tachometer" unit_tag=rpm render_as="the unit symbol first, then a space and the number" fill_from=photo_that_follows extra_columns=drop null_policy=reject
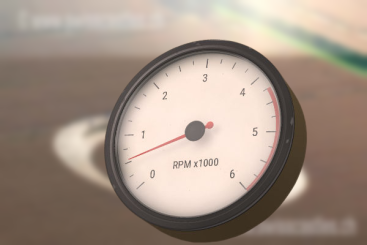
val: rpm 500
